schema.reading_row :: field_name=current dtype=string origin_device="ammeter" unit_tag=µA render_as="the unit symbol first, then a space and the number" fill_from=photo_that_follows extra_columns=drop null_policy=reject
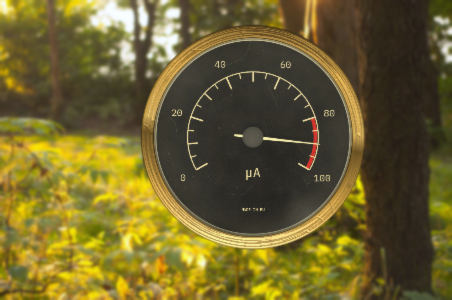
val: µA 90
